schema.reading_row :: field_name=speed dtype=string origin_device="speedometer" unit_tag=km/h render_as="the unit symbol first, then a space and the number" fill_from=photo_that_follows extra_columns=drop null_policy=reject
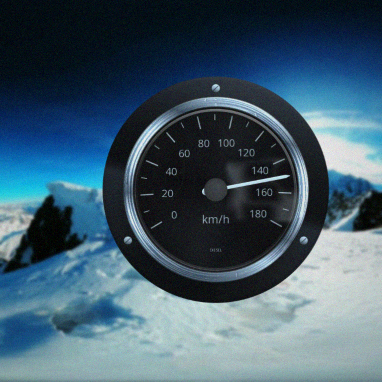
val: km/h 150
